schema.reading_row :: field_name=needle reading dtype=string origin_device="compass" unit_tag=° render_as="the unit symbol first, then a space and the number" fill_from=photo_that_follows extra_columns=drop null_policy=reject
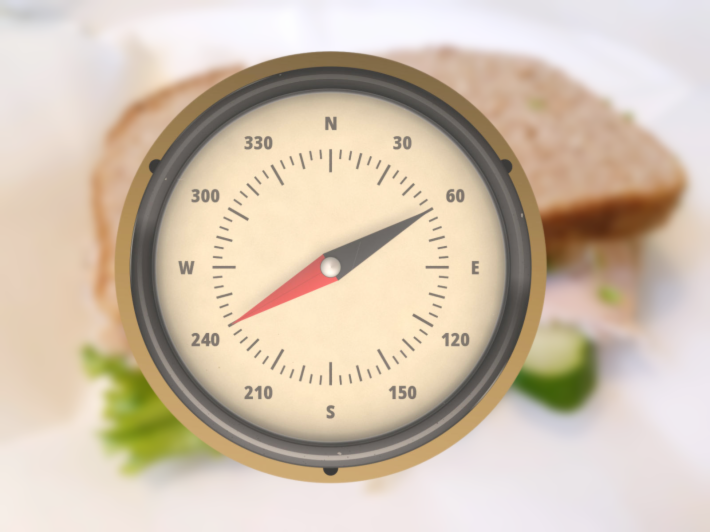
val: ° 240
